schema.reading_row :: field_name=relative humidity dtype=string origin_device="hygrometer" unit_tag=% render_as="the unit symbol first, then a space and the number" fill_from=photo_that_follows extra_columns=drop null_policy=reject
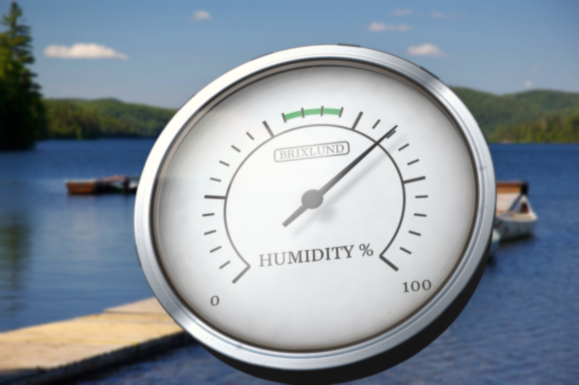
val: % 68
